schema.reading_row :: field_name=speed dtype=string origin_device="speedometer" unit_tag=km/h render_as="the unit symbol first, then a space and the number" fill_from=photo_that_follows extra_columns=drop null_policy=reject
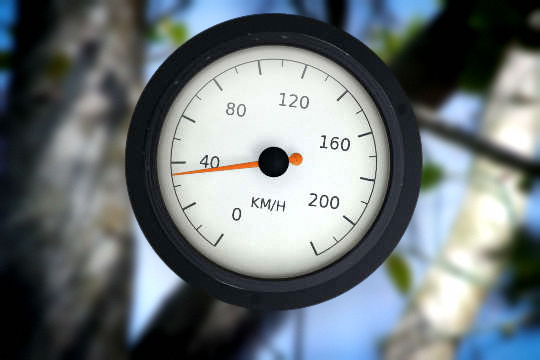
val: km/h 35
